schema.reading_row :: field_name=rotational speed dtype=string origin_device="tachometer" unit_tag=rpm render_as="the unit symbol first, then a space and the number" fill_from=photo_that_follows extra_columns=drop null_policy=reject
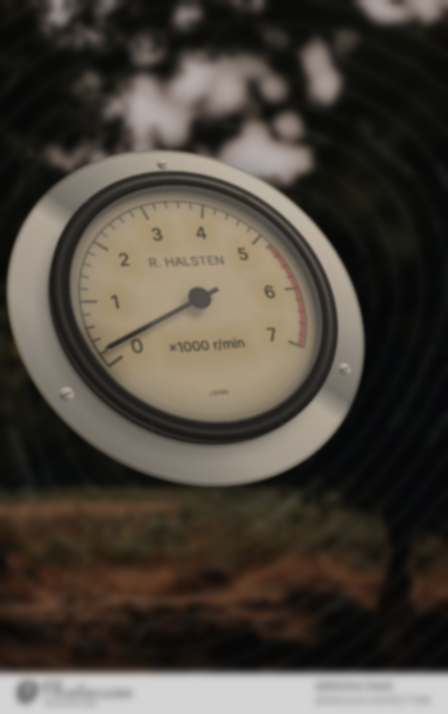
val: rpm 200
